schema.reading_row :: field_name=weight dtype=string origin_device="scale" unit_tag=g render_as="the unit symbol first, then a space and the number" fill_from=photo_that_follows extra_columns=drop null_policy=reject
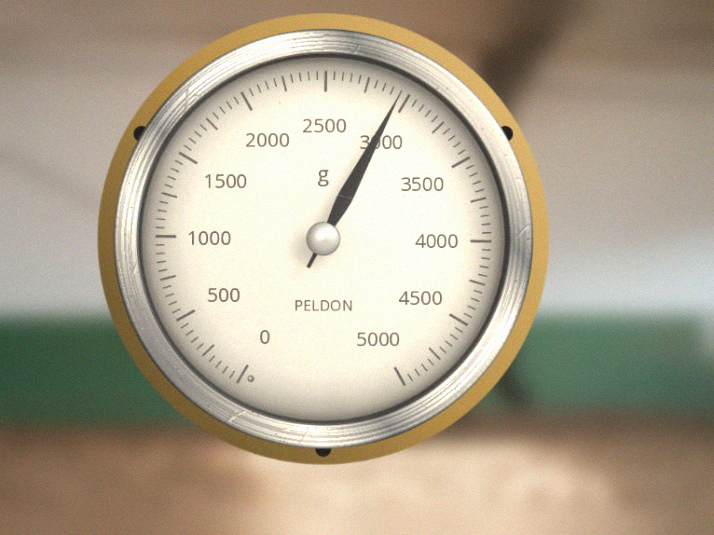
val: g 2950
